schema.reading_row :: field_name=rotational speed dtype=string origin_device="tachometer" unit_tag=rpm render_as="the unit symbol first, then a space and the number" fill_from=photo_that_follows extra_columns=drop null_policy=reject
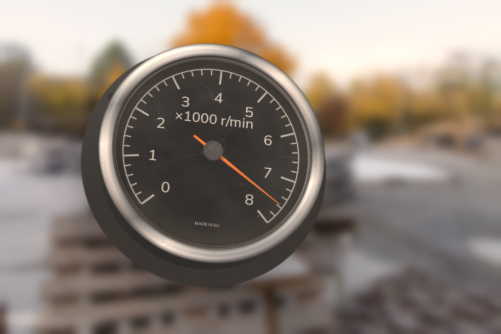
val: rpm 7600
